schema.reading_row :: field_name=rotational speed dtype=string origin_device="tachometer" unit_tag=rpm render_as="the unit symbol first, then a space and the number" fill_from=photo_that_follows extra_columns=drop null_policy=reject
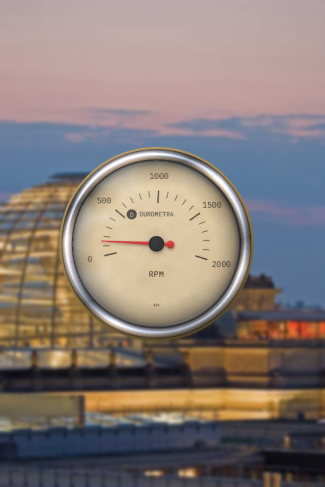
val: rpm 150
